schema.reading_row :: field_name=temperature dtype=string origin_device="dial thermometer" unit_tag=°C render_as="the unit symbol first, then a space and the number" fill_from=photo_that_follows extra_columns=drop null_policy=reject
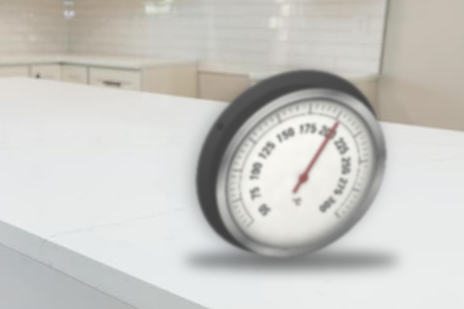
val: °C 200
